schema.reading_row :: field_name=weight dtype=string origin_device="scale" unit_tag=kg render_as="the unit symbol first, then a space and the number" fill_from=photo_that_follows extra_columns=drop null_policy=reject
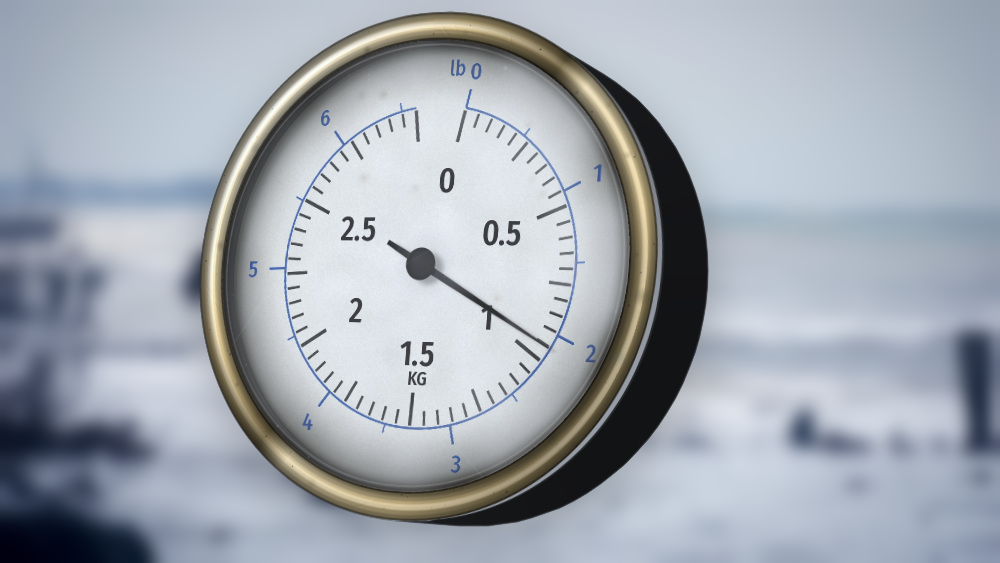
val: kg 0.95
